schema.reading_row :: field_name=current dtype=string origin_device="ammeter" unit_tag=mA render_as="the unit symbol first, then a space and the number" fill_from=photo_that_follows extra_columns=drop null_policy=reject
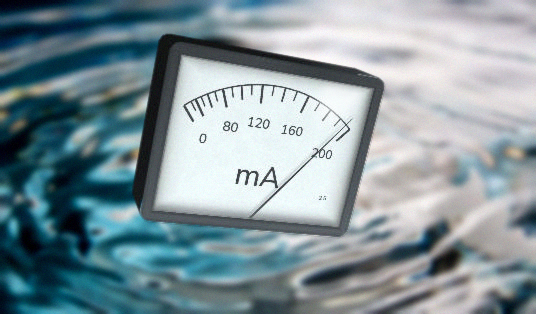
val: mA 195
